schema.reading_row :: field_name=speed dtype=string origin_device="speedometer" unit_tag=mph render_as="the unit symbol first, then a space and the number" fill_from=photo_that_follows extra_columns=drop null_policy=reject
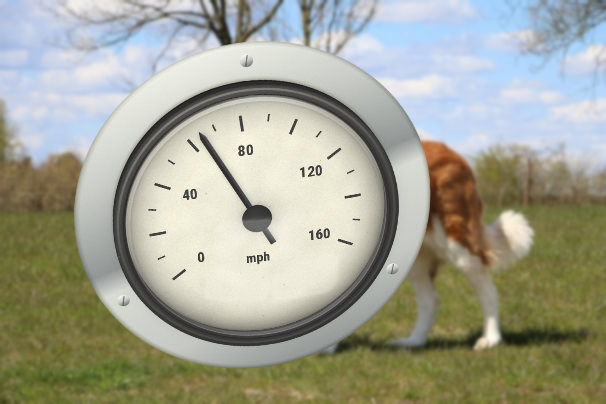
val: mph 65
